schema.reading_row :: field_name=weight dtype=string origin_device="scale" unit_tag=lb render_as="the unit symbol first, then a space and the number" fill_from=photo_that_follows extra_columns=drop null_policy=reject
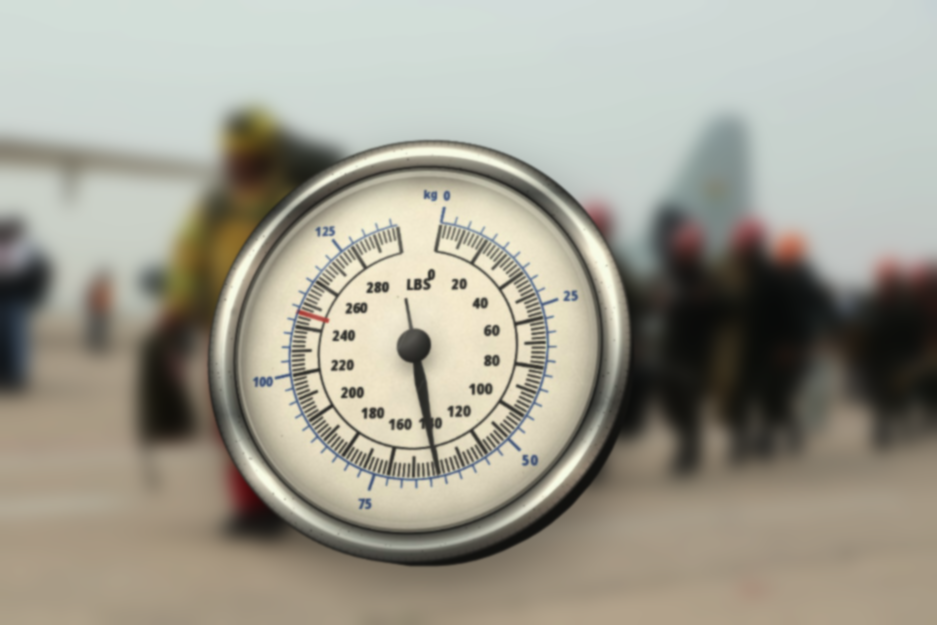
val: lb 140
